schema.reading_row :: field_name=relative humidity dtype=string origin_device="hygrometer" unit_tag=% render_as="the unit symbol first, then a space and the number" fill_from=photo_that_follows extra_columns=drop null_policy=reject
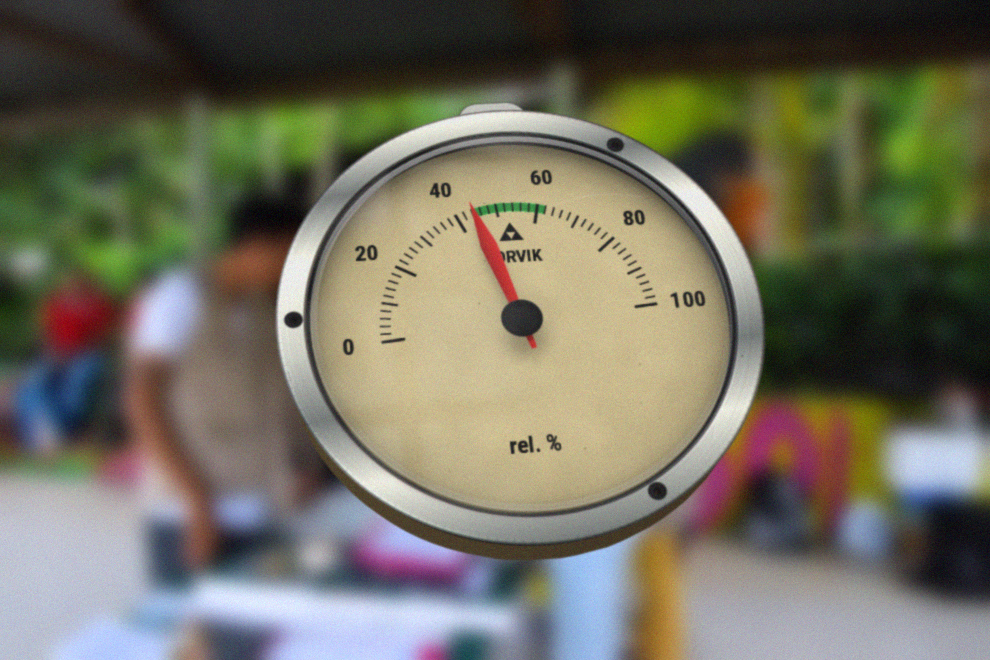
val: % 44
